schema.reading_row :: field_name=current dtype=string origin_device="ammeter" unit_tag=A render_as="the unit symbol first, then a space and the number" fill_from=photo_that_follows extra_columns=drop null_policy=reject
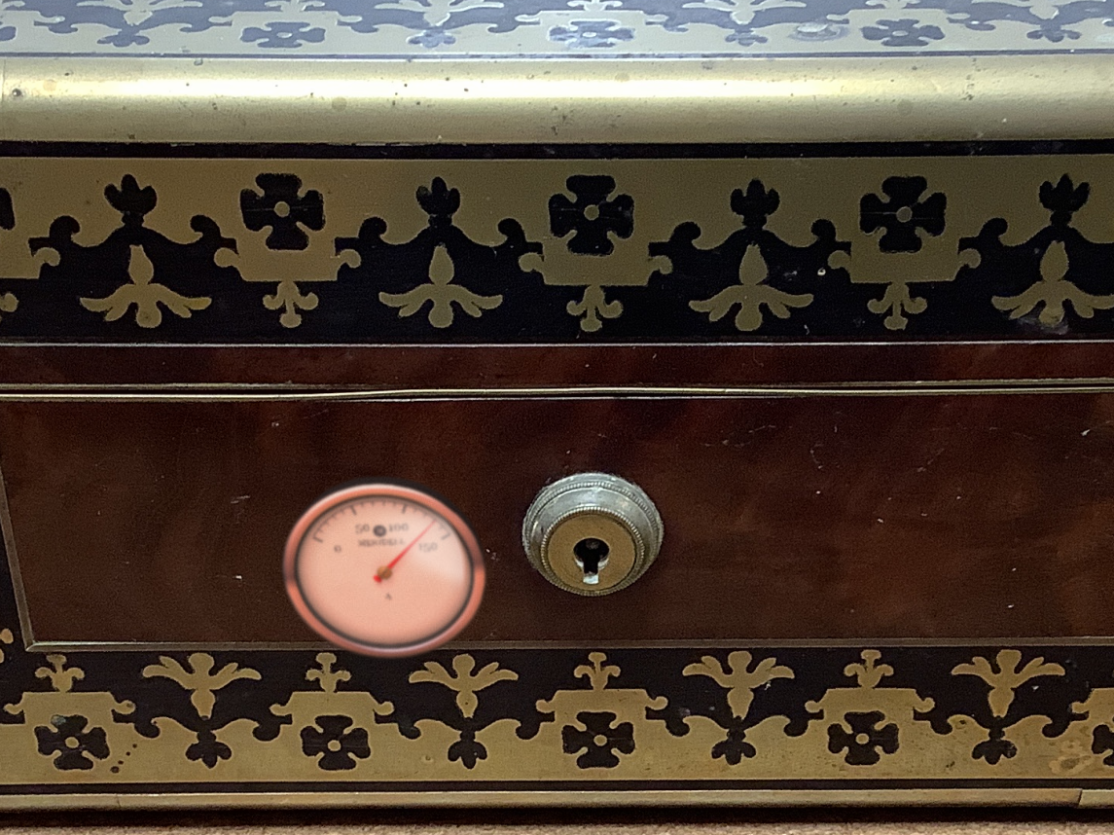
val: A 130
